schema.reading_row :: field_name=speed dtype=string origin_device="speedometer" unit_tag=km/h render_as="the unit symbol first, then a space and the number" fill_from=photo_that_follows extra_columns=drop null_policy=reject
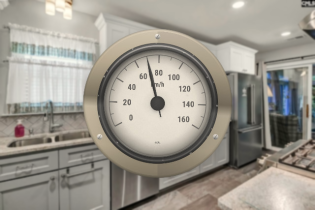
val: km/h 70
